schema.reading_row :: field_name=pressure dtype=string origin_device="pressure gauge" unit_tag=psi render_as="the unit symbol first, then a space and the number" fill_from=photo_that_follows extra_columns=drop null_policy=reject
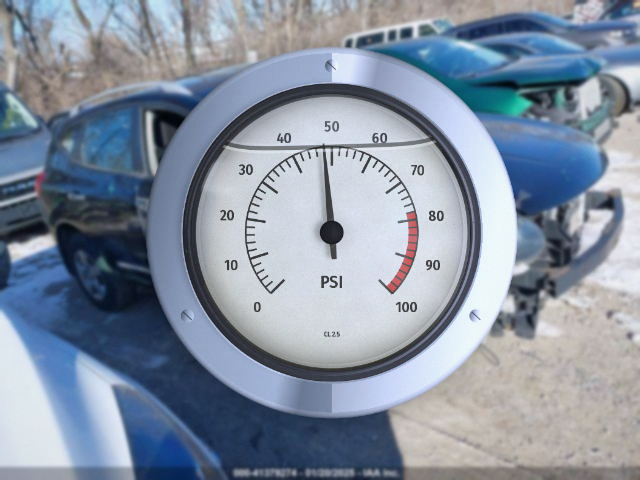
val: psi 48
